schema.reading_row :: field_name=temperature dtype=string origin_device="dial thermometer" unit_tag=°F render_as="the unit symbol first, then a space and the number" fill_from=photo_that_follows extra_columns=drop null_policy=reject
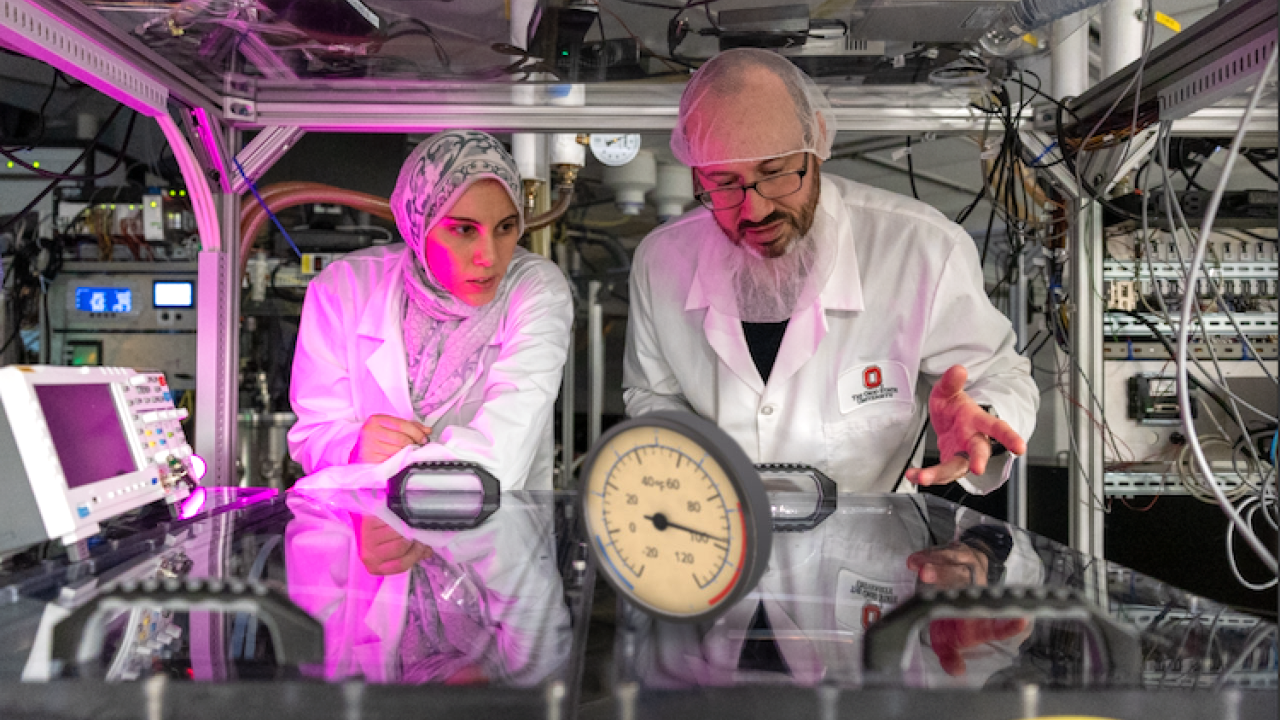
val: °F 96
